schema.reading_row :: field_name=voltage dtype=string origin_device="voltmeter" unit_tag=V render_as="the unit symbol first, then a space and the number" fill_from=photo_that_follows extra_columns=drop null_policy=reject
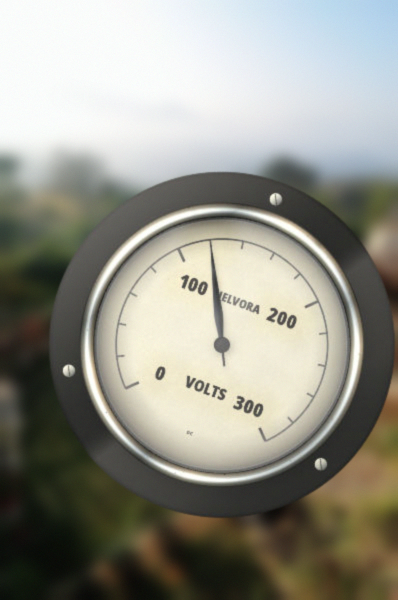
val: V 120
